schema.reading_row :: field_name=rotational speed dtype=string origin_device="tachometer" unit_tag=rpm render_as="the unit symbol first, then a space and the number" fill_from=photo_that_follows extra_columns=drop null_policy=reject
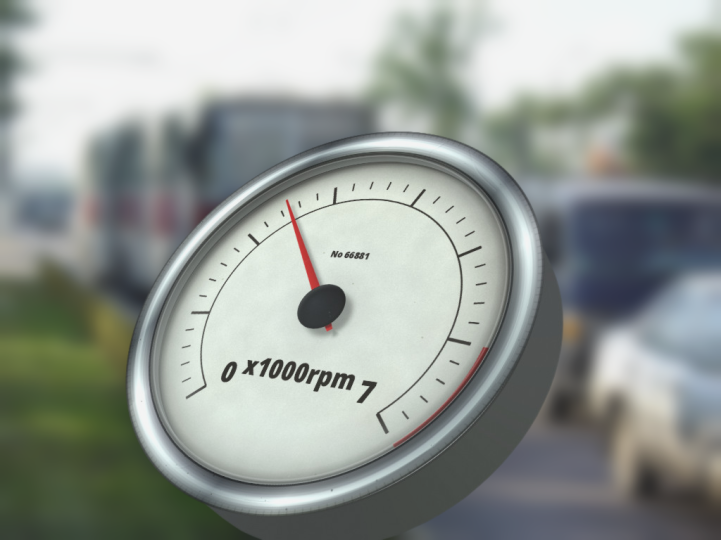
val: rpm 2500
